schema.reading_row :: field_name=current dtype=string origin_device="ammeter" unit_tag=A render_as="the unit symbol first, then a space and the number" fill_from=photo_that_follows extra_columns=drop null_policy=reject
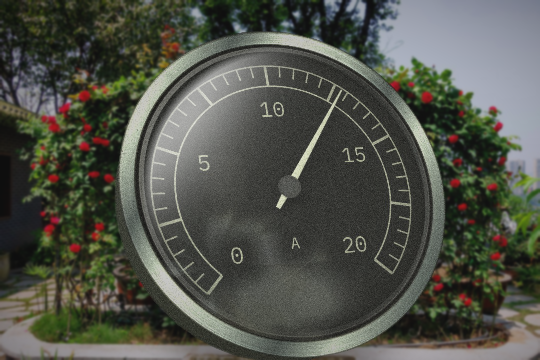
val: A 12.75
